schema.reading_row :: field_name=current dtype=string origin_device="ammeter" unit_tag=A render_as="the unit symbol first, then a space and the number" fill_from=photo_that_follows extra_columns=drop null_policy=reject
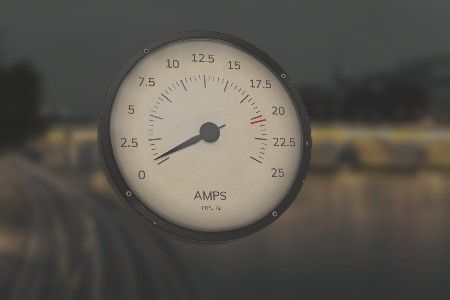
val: A 0.5
